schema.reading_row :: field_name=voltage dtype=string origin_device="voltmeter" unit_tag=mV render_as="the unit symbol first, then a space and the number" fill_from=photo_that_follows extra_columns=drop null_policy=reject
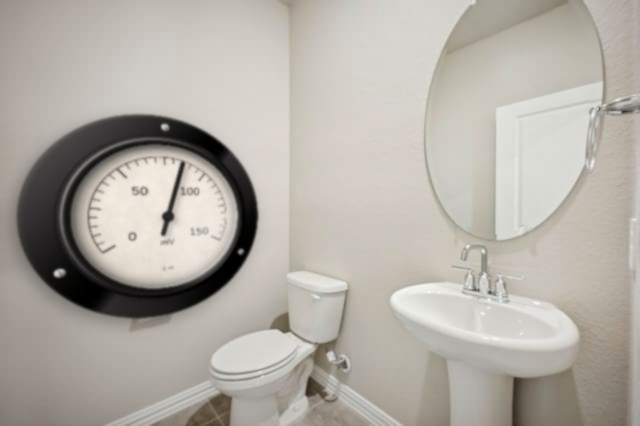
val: mV 85
